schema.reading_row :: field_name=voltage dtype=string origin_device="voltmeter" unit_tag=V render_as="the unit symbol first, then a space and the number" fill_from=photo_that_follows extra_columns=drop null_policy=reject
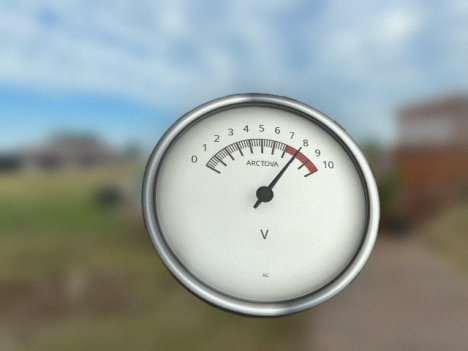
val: V 8
